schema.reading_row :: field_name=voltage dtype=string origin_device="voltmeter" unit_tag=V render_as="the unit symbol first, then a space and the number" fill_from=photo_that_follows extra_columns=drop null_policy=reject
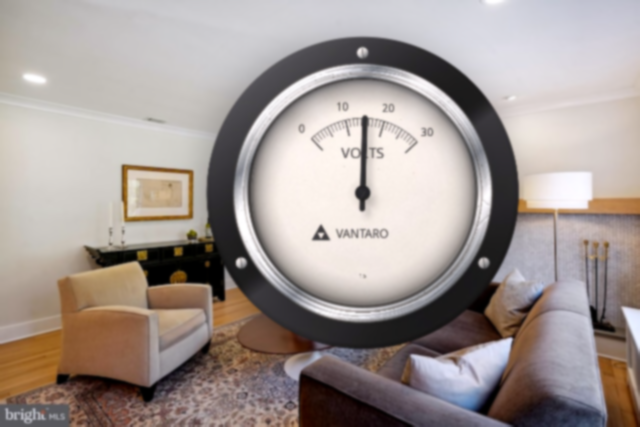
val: V 15
